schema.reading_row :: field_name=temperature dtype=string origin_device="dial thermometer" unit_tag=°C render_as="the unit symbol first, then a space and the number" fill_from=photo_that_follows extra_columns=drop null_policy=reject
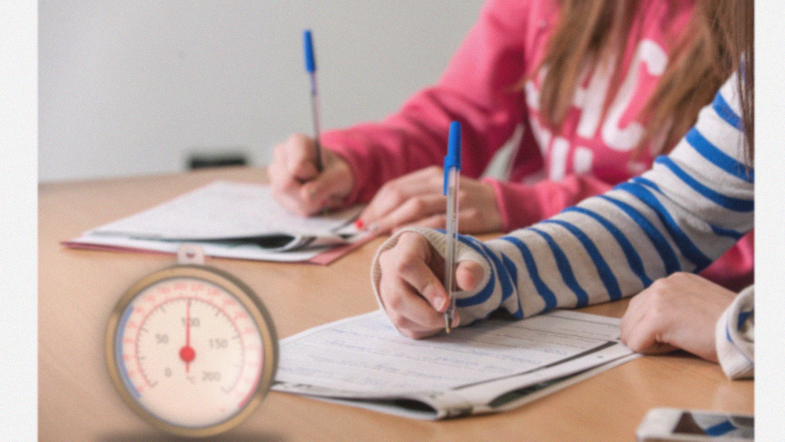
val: °C 100
